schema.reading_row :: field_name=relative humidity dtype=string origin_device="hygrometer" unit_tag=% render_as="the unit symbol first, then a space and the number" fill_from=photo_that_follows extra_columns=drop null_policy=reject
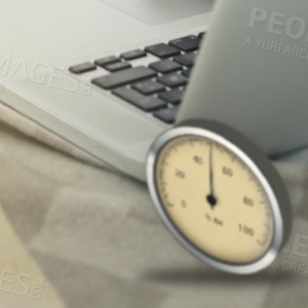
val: % 50
